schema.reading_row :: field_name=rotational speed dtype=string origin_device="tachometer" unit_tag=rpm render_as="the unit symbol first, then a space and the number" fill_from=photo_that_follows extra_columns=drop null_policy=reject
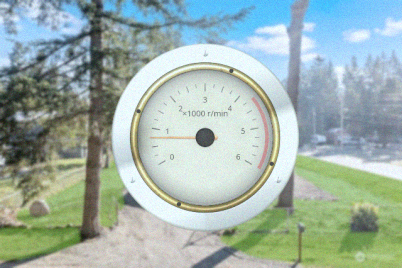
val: rpm 750
